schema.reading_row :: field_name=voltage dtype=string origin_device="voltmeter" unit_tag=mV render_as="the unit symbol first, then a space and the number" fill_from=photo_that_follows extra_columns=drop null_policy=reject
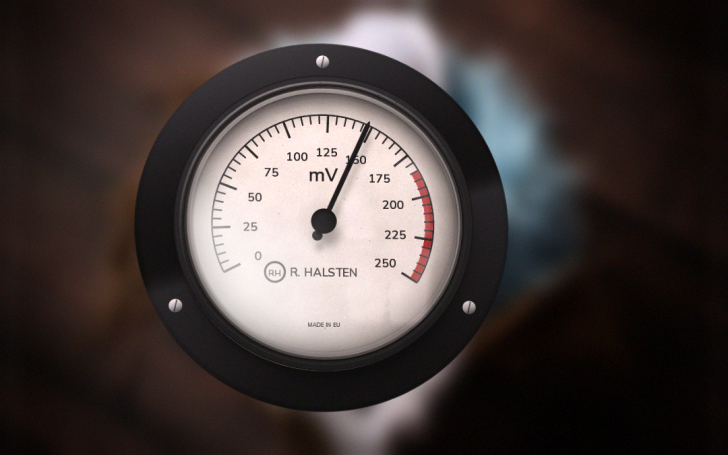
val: mV 147.5
